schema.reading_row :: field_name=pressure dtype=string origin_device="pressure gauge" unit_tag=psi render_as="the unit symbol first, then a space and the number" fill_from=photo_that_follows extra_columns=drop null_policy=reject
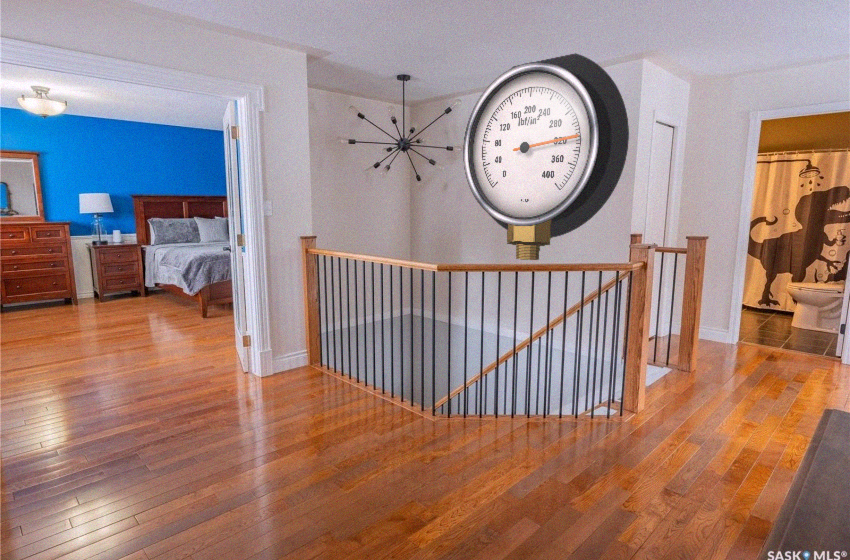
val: psi 320
